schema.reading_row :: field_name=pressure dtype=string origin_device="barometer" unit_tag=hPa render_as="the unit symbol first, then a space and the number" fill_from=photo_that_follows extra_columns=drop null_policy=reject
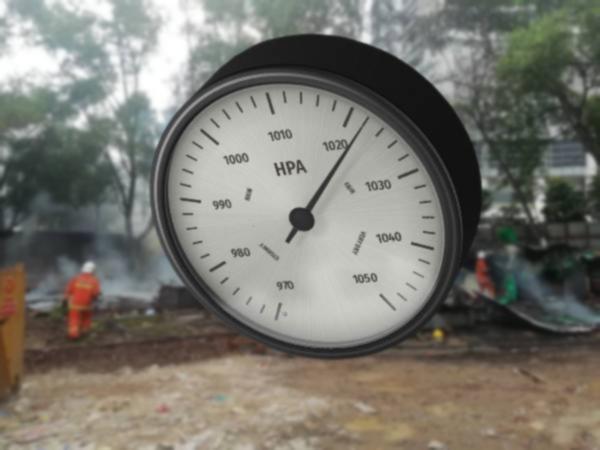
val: hPa 1022
